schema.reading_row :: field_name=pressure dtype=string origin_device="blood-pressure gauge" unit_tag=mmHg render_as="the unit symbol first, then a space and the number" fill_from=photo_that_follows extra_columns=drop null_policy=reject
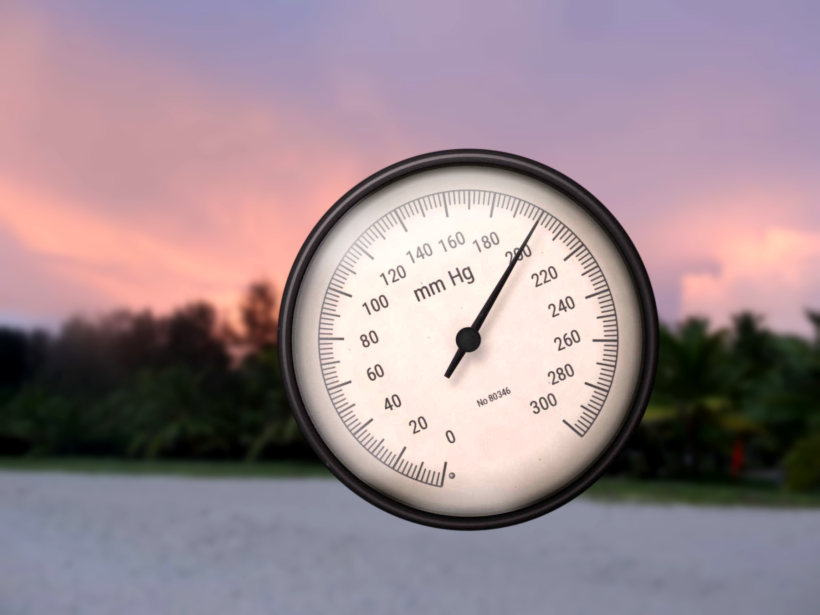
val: mmHg 200
